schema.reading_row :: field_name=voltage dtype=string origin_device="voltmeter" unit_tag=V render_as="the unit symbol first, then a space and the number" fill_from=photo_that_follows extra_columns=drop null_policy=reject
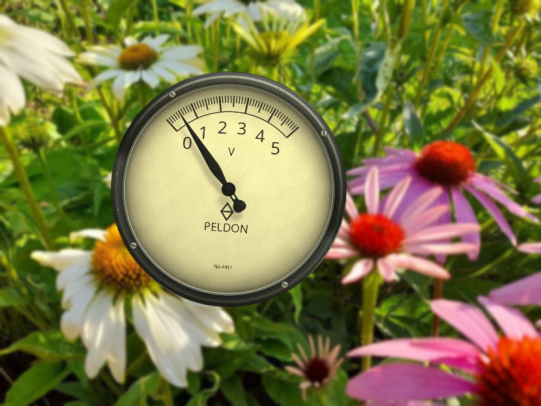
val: V 0.5
